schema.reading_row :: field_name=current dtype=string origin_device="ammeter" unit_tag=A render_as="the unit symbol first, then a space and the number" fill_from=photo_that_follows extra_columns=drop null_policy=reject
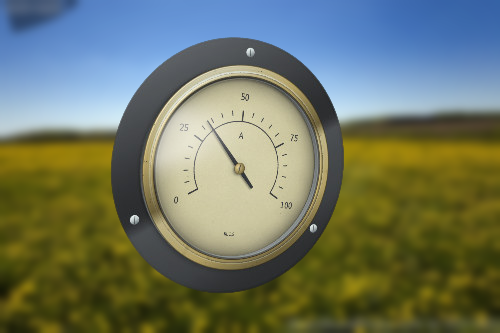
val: A 32.5
